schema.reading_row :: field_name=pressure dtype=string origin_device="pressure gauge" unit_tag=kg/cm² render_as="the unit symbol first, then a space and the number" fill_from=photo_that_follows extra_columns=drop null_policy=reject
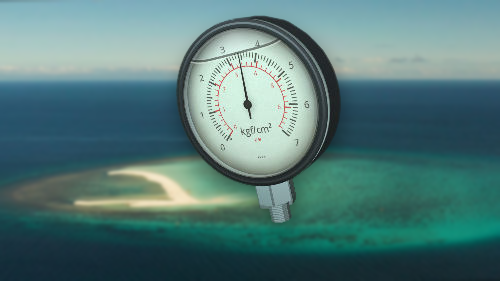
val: kg/cm² 3.5
